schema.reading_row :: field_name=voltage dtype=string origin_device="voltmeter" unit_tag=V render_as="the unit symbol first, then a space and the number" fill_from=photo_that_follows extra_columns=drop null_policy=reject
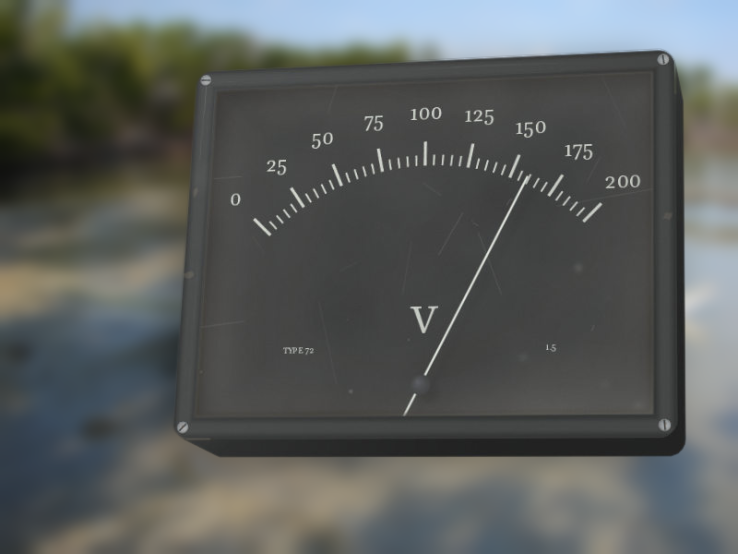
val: V 160
